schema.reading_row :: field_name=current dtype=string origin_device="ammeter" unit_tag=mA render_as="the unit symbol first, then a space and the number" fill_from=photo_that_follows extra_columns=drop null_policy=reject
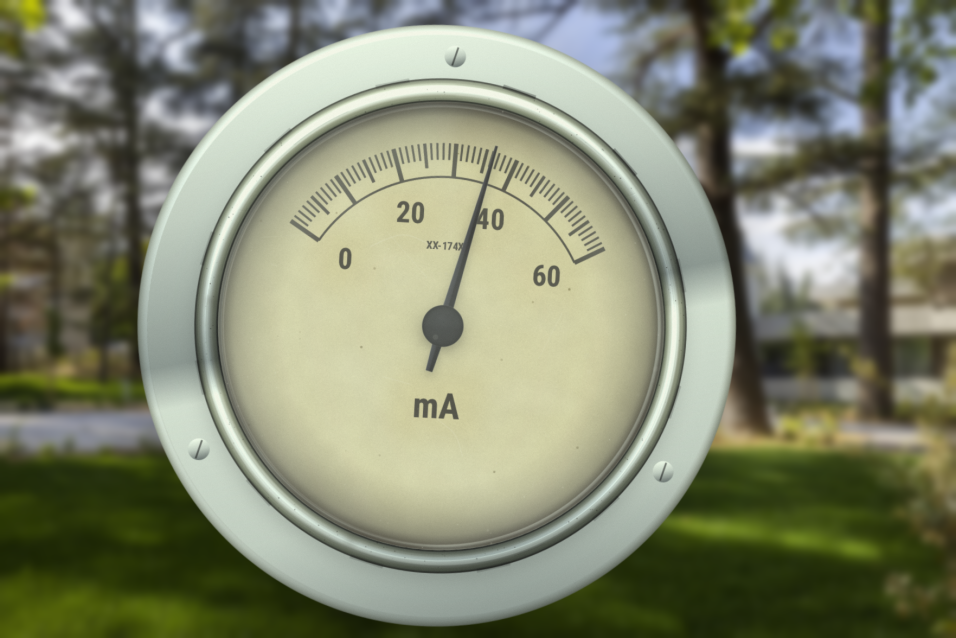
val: mA 36
